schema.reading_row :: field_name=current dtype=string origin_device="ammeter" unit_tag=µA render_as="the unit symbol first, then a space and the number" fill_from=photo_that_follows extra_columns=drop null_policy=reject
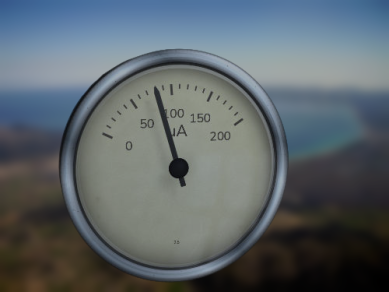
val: µA 80
